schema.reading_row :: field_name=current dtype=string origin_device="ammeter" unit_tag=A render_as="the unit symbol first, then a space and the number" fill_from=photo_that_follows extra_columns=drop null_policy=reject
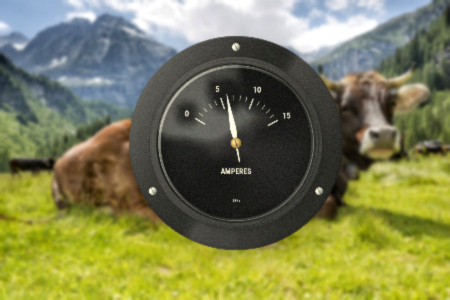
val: A 6
